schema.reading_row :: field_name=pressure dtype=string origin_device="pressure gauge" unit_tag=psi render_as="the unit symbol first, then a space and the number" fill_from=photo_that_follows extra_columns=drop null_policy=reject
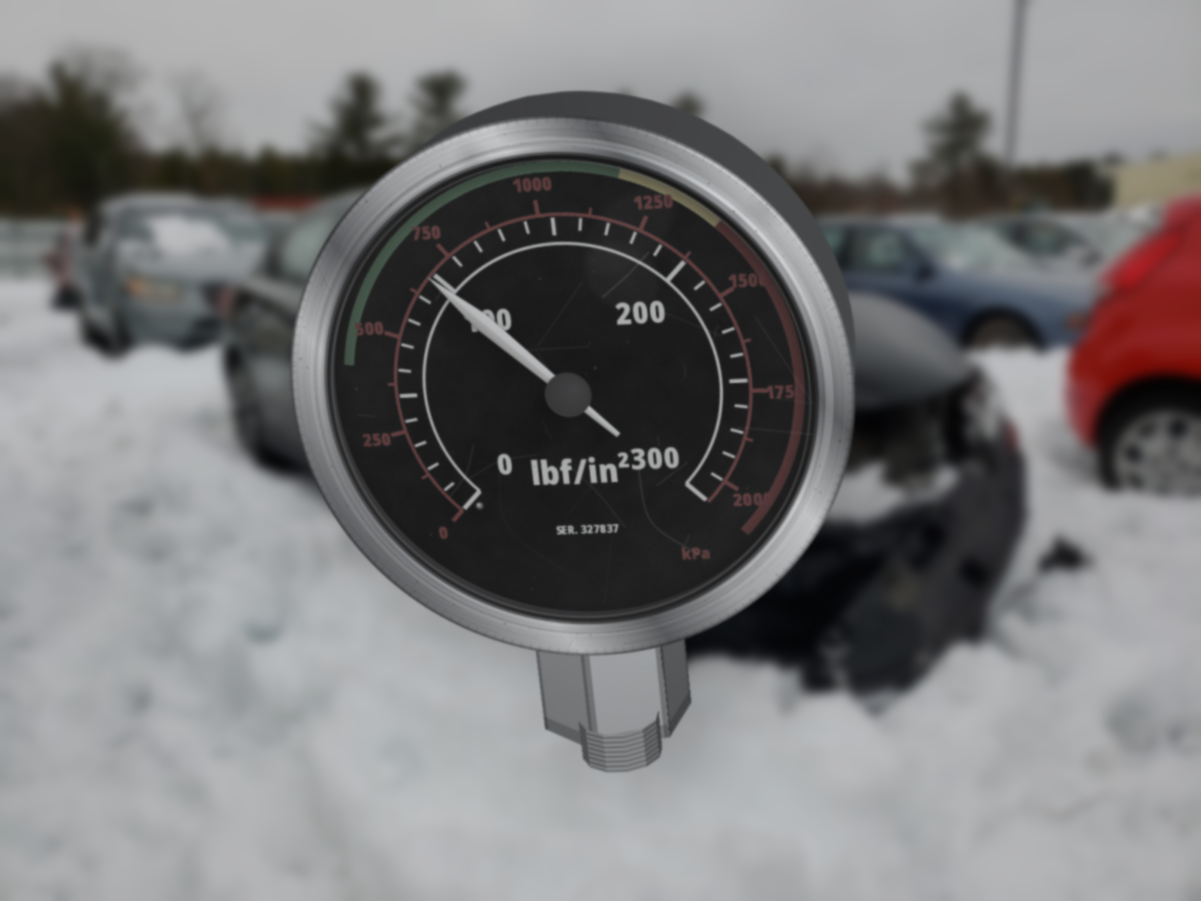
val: psi 100
